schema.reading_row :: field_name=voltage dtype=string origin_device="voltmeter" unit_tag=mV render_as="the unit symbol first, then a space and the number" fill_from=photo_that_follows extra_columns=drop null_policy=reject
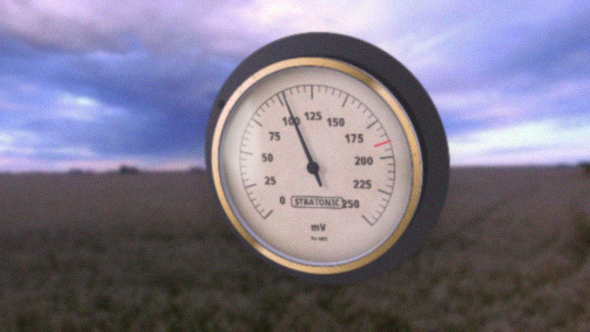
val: mV 105
